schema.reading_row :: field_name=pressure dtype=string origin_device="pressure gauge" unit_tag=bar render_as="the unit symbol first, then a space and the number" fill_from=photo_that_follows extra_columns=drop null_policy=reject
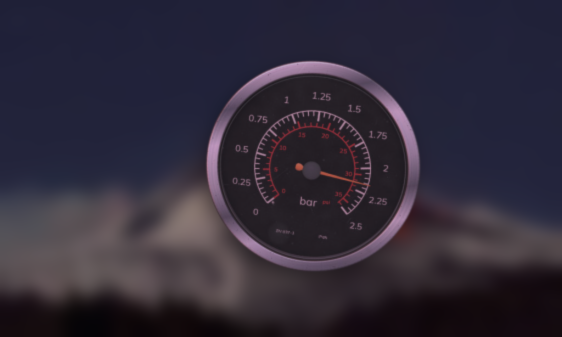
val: bar 2.15
